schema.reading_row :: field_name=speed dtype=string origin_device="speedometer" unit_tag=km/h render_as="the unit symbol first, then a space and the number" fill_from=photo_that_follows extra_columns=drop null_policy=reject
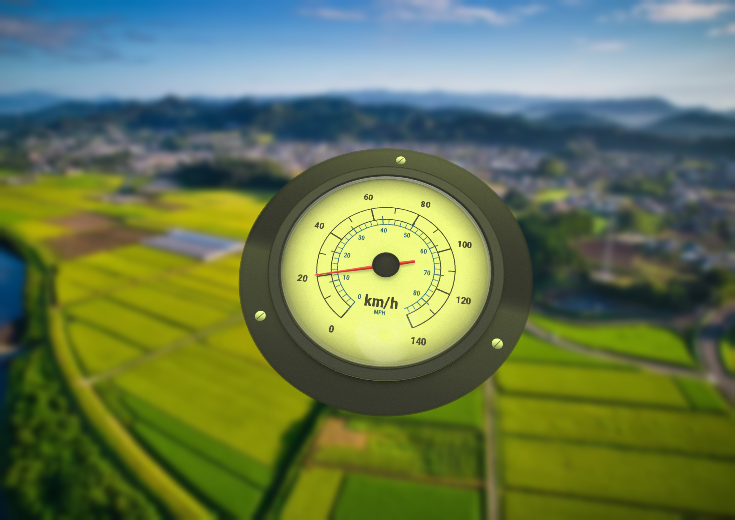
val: km/h 20
